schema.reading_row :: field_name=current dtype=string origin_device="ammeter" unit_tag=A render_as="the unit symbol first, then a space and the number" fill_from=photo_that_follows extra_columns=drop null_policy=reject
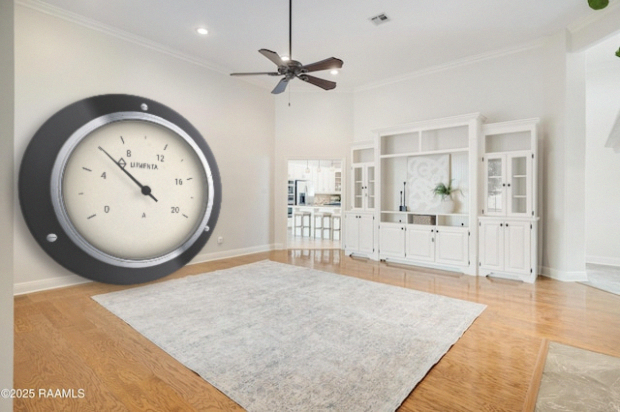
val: A 6
